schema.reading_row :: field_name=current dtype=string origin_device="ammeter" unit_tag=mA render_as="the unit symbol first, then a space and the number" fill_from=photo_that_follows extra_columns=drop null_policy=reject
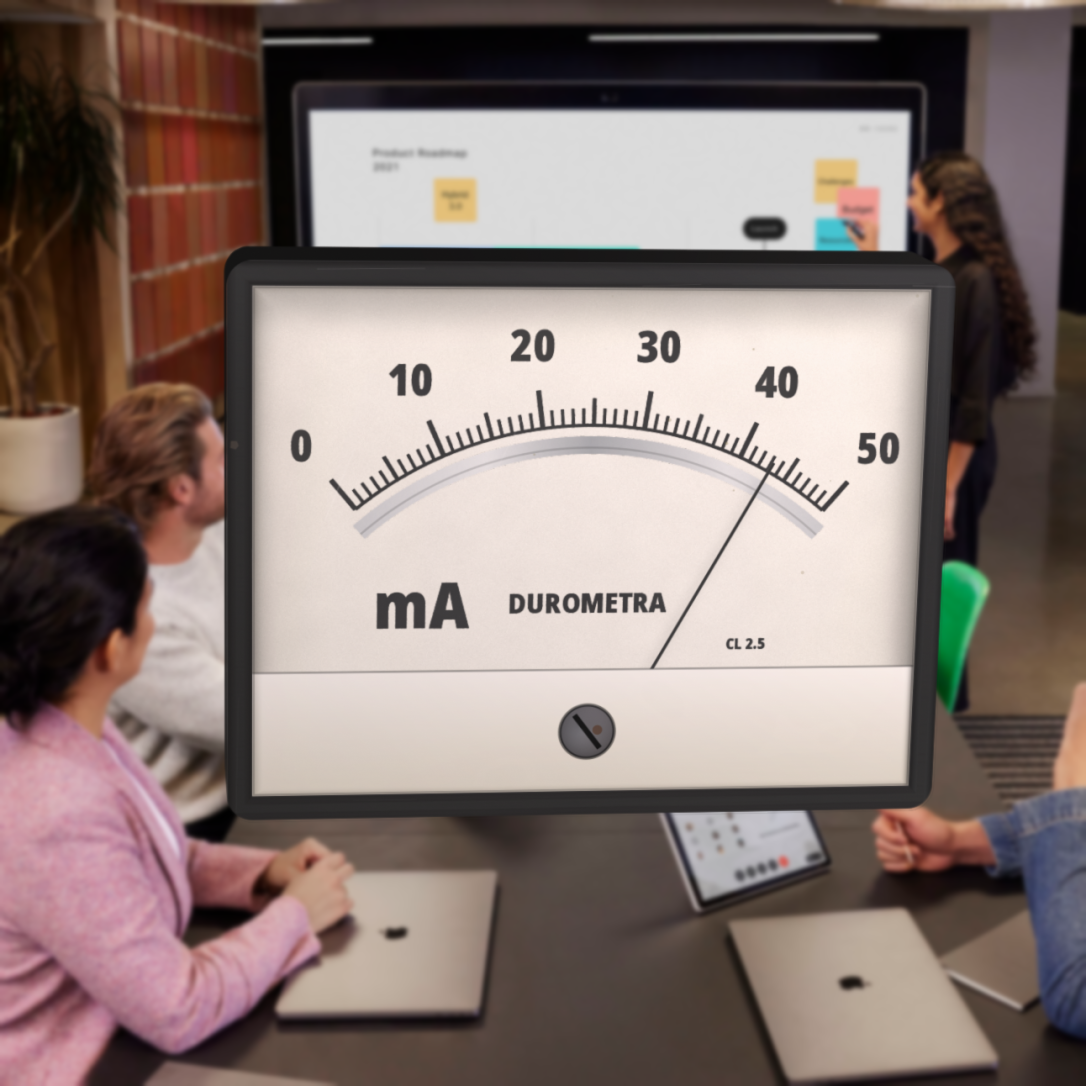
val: mA 43
